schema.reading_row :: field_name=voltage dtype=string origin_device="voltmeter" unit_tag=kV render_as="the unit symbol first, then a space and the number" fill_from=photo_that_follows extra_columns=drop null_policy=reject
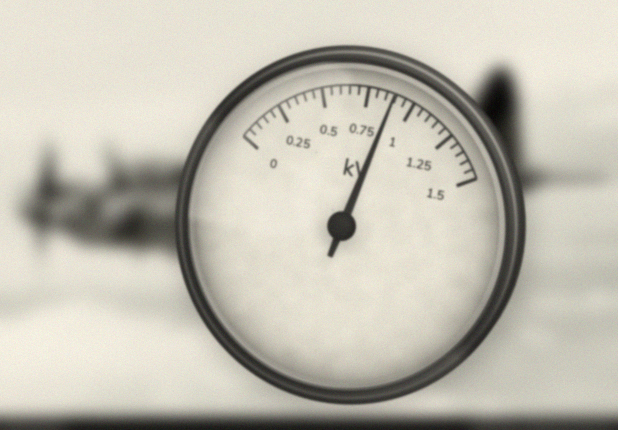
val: kV 0.9
